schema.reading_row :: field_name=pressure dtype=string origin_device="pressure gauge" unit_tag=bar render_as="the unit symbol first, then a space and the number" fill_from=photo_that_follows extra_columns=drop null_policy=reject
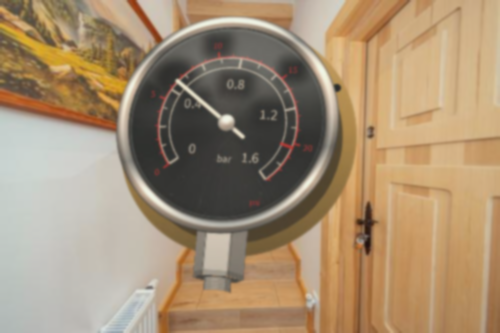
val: bar 0.45
